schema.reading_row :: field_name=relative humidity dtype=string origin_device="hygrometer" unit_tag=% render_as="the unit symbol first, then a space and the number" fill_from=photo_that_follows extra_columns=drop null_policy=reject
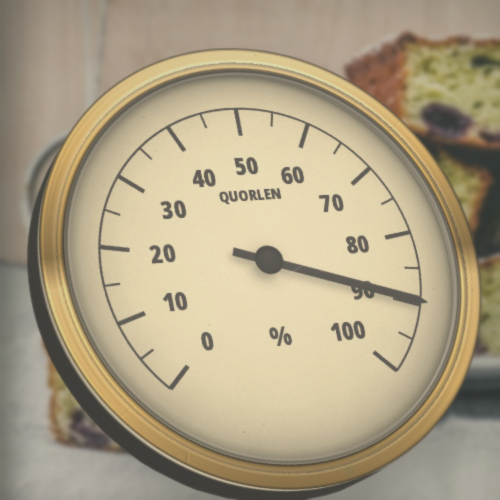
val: % 90
